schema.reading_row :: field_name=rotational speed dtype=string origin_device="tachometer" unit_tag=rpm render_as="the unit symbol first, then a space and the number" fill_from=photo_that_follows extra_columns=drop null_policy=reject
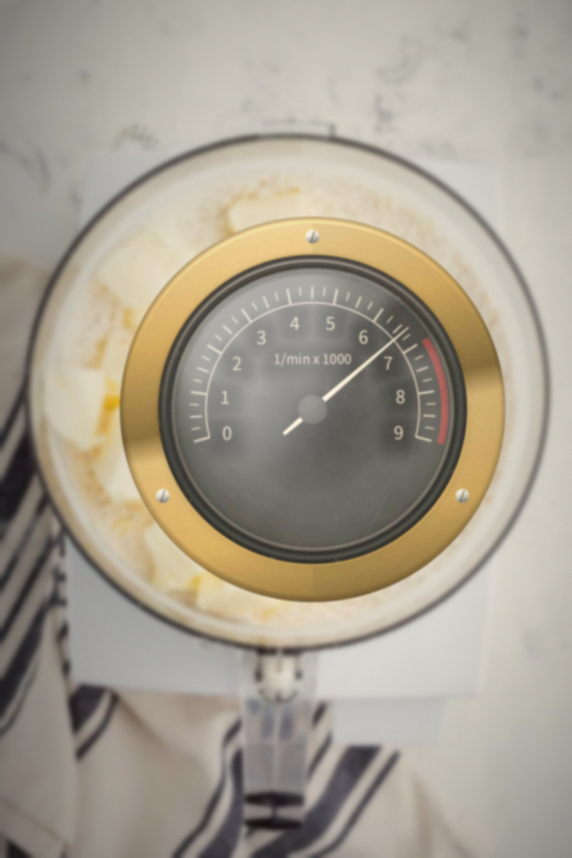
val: rpm 6625
